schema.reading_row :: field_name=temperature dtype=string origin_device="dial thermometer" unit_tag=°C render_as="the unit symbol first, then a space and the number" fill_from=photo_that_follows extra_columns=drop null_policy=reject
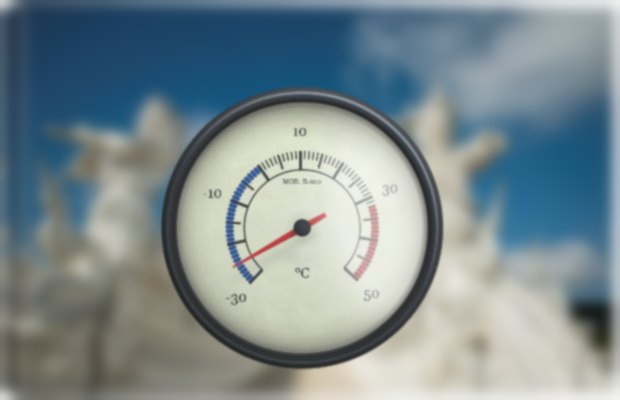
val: °C -25
